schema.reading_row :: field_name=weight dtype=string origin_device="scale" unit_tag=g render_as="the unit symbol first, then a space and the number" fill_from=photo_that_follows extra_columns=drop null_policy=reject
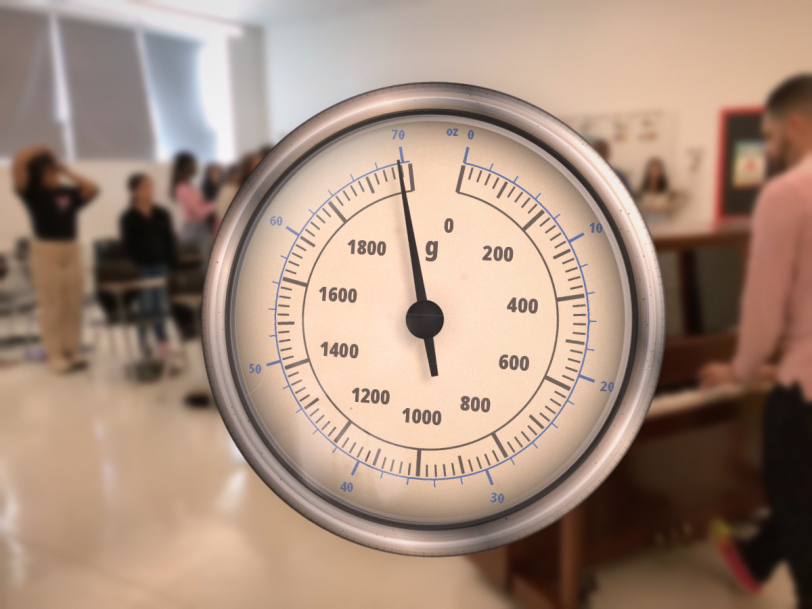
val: g 1980
